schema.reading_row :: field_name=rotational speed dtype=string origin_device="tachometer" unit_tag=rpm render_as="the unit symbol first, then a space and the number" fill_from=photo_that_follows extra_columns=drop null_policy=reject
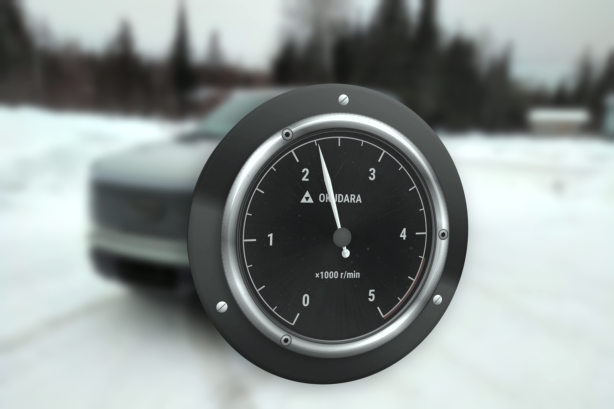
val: rpm 2250
